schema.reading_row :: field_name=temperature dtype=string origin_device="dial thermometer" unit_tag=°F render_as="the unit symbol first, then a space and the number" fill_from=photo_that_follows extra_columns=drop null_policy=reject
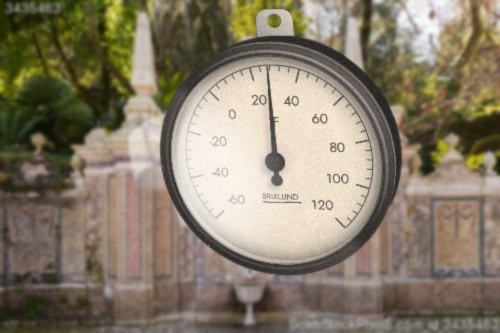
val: °F 28
